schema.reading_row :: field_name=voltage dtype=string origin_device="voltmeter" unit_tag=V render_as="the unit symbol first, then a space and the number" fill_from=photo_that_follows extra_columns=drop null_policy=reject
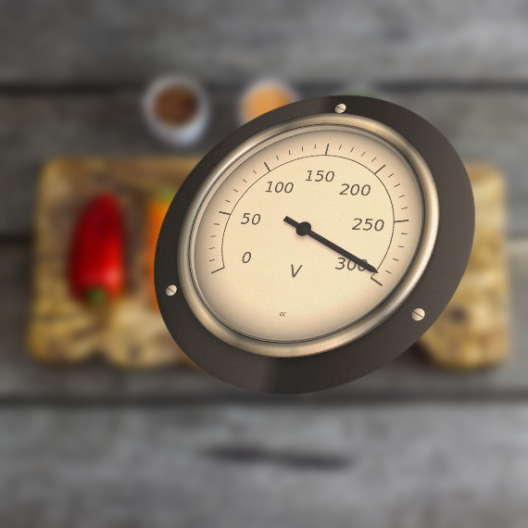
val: V 295
